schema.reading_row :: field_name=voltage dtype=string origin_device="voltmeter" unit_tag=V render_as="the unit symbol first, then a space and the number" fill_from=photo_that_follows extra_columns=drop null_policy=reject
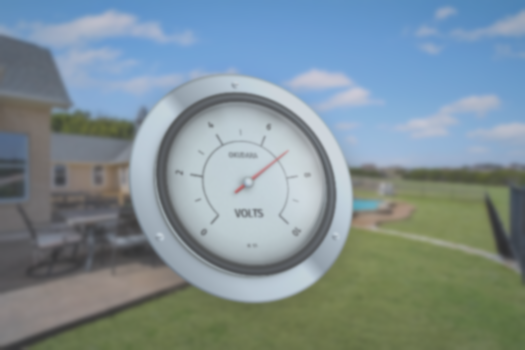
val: V 7
